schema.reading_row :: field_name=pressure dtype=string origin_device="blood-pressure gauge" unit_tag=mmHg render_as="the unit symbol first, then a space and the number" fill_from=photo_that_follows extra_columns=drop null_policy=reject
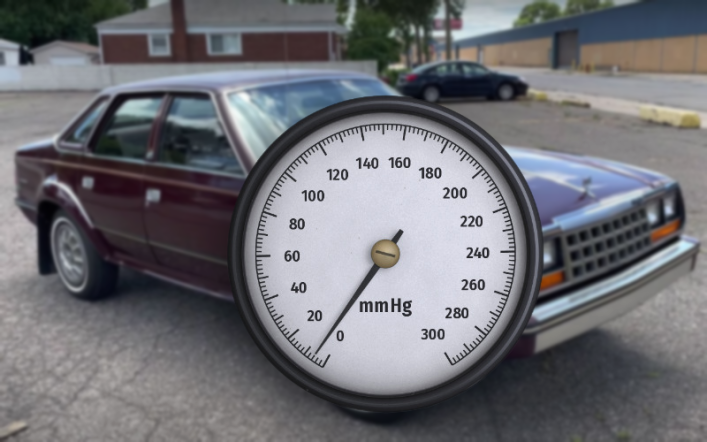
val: mmHg 6
